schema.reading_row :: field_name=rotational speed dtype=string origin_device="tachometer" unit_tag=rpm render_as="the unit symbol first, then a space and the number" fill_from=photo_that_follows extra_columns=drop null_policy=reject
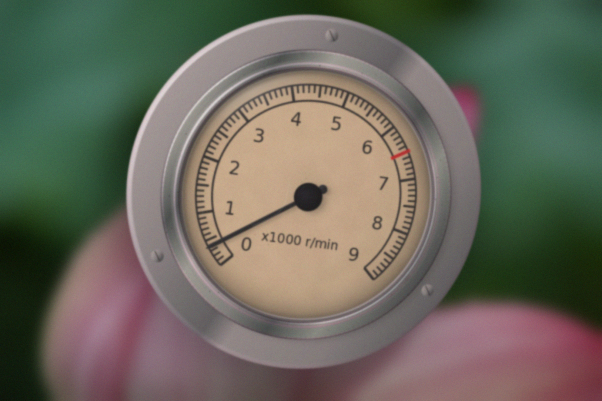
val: rpm 400
